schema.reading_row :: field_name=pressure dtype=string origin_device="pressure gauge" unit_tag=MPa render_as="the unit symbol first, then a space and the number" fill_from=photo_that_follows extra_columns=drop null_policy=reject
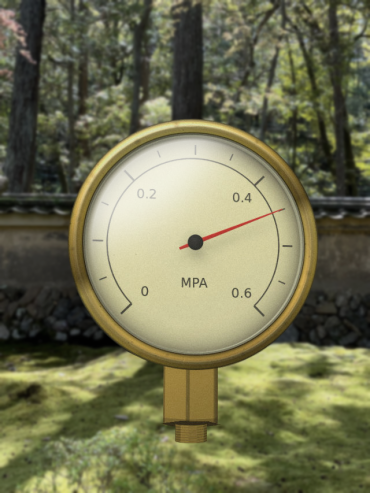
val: MPa 0.45
